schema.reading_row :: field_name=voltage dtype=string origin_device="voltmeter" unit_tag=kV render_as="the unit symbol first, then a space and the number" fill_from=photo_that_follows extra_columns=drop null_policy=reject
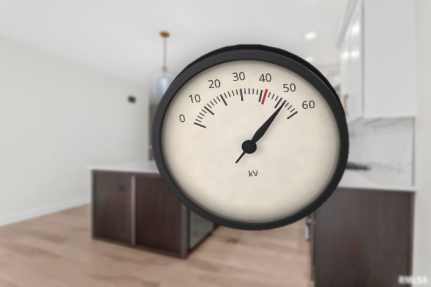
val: kV 52
